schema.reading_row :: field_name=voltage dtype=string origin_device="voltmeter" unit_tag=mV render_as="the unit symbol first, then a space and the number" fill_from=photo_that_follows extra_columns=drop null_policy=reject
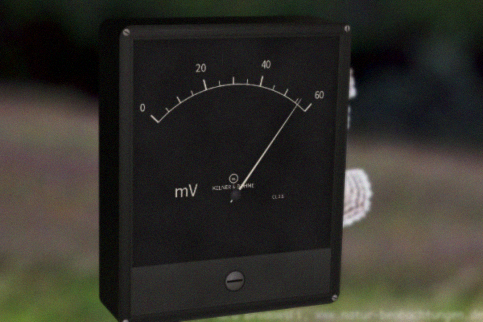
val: mV 55
